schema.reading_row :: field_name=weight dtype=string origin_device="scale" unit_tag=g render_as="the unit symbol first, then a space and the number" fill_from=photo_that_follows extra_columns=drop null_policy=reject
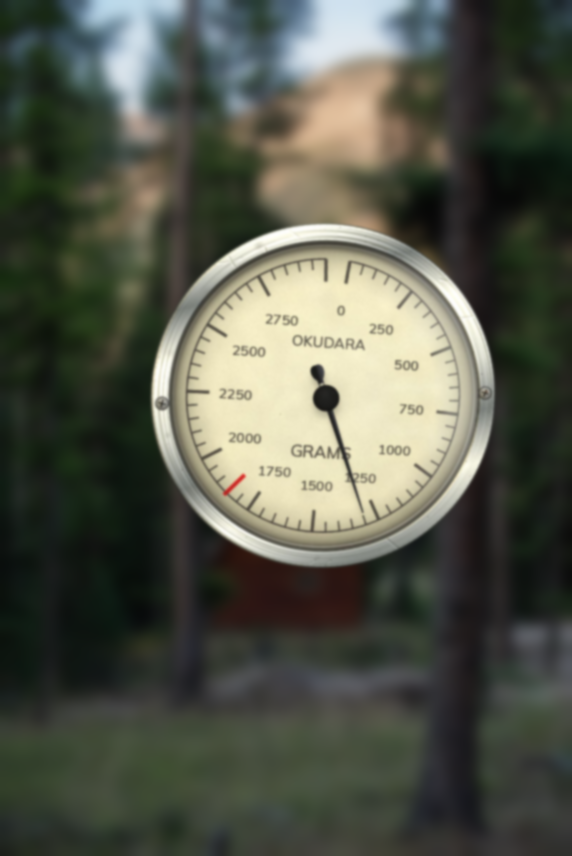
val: g 1300
